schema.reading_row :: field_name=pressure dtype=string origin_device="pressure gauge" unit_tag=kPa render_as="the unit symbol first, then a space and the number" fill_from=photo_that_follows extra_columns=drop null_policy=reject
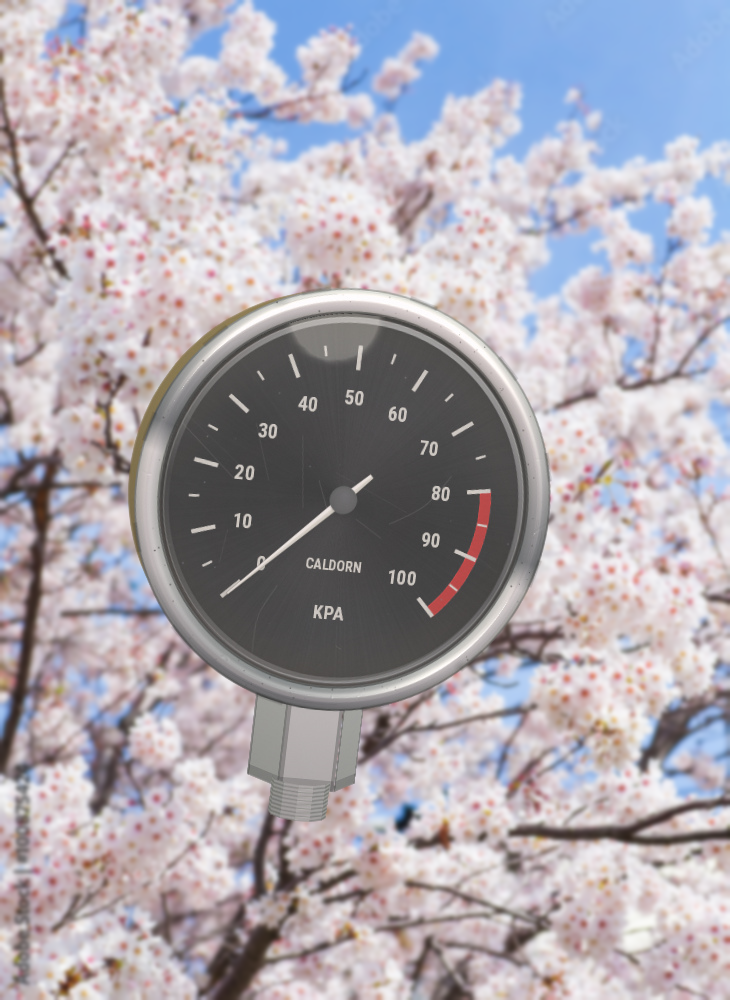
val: kPa 0
